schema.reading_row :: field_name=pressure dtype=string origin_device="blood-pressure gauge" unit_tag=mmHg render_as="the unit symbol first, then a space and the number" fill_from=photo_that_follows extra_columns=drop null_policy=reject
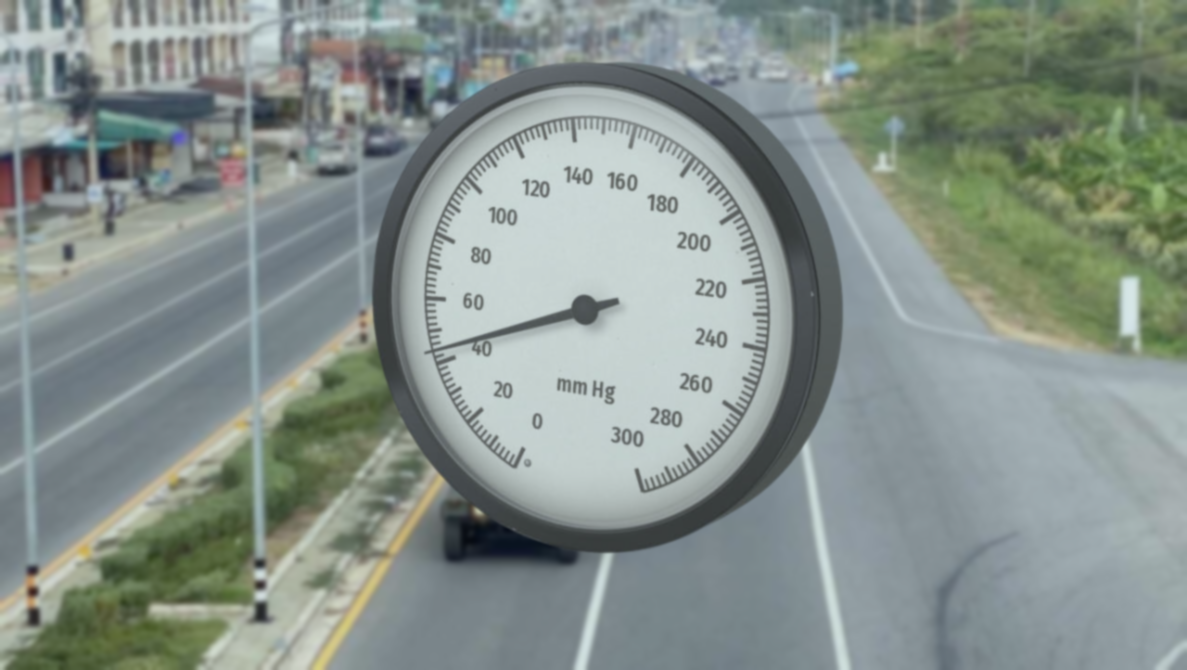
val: mmHg 44
